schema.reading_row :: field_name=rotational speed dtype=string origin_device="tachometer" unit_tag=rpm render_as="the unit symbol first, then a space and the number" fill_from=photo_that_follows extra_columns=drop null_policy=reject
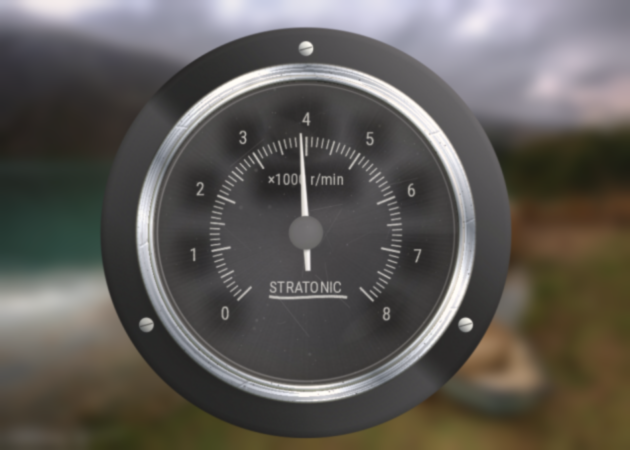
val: rpm 3900
